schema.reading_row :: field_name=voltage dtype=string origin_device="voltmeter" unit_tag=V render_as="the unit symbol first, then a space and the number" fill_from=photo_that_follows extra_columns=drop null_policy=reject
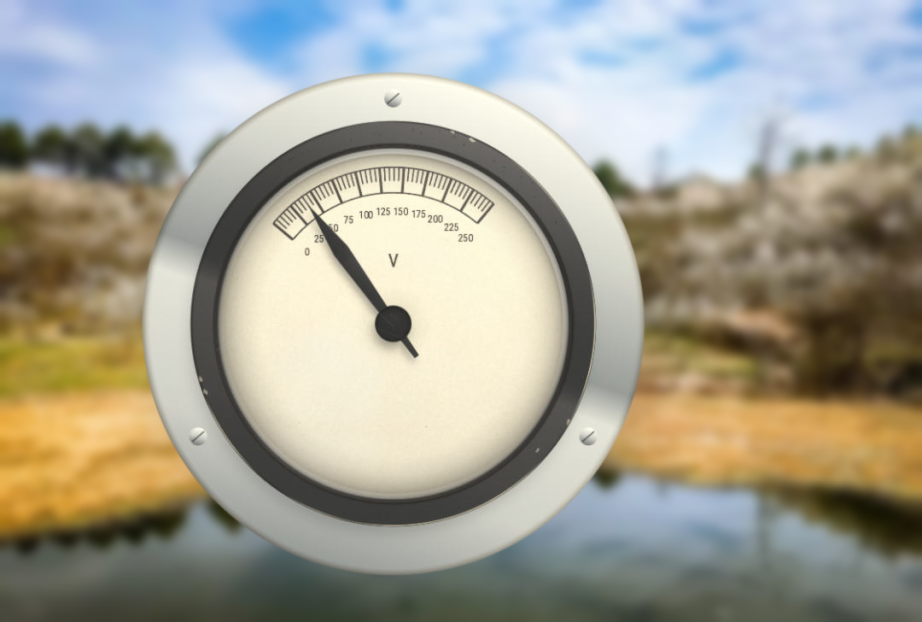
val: V 40
